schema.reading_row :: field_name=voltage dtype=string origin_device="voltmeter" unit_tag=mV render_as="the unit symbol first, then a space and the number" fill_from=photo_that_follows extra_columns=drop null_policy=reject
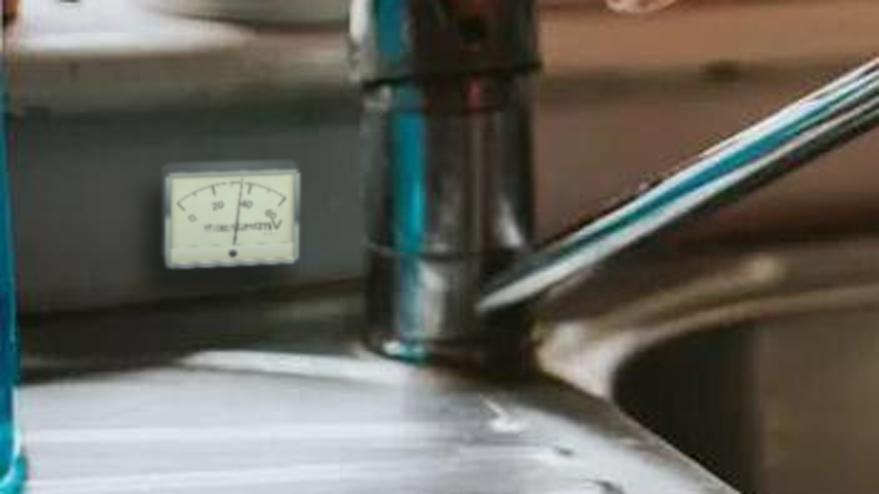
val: mV 35
